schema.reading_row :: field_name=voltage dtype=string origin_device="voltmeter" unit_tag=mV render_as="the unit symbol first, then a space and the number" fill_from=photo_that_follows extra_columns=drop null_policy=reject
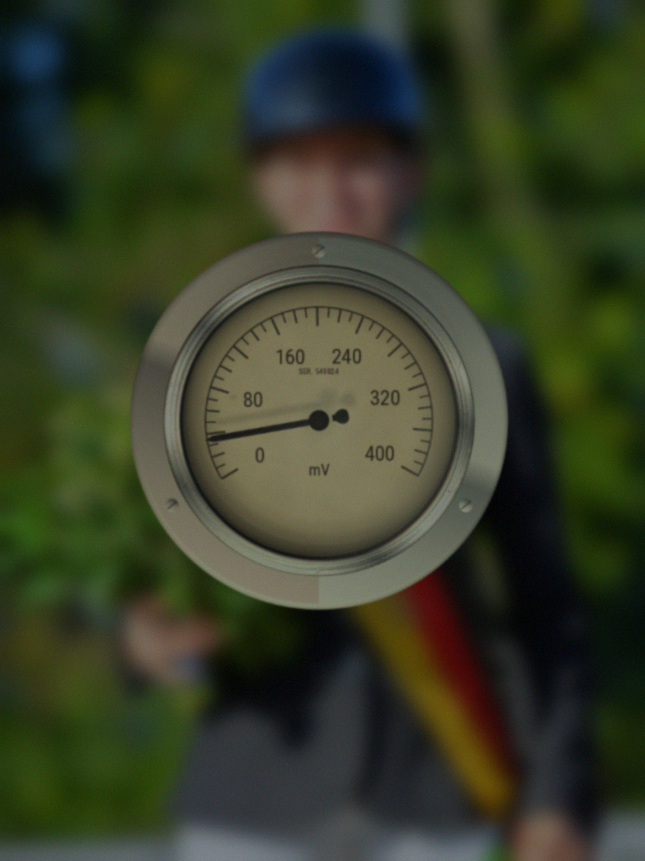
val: mV 35
